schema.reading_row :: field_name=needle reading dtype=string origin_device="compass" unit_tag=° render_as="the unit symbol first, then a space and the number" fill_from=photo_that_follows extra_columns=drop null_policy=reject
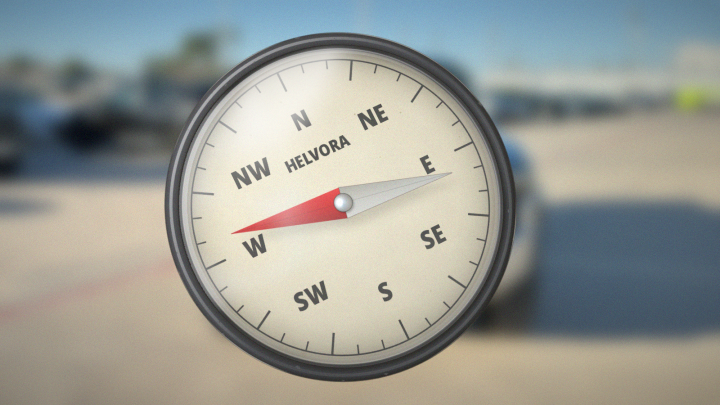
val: ° 280
